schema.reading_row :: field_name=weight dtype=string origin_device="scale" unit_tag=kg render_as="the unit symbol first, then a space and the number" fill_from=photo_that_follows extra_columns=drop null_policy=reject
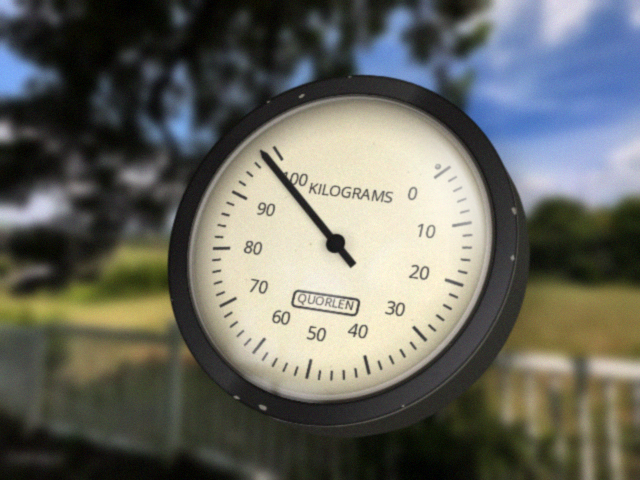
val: kg 98
